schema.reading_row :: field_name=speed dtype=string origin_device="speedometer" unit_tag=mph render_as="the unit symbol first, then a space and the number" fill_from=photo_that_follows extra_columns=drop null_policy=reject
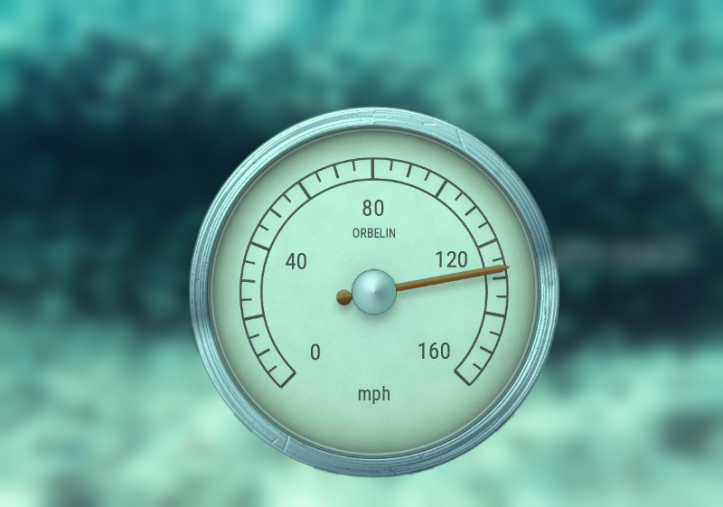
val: mph 127.5
